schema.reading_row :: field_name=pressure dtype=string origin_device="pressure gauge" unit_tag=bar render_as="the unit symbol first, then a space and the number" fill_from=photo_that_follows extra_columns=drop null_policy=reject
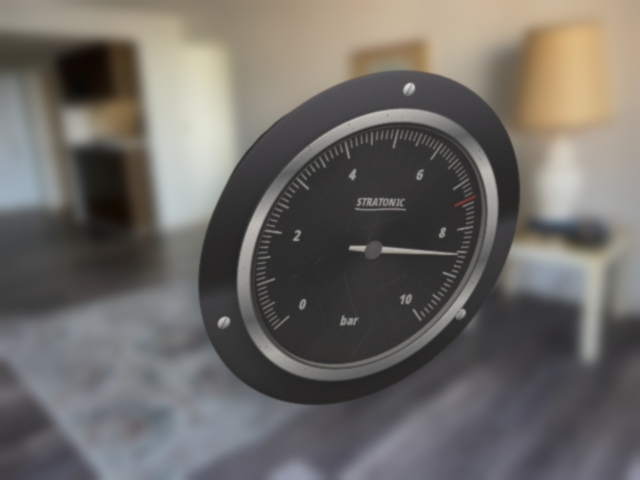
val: bar 8.5
